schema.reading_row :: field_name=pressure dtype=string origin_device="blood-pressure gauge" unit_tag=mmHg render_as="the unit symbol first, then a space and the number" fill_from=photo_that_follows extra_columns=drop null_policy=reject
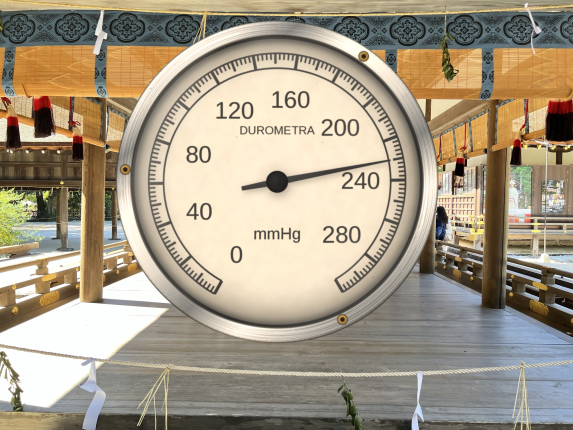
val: mmHg 230
